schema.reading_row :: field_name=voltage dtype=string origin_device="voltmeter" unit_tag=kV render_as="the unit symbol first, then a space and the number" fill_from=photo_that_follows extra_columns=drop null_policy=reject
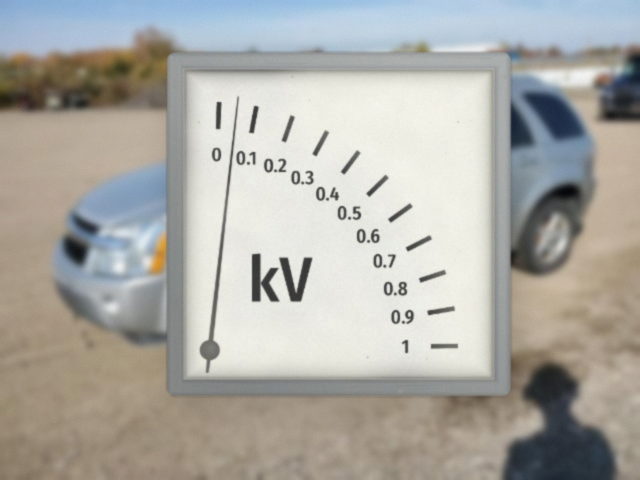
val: kV 0.05
